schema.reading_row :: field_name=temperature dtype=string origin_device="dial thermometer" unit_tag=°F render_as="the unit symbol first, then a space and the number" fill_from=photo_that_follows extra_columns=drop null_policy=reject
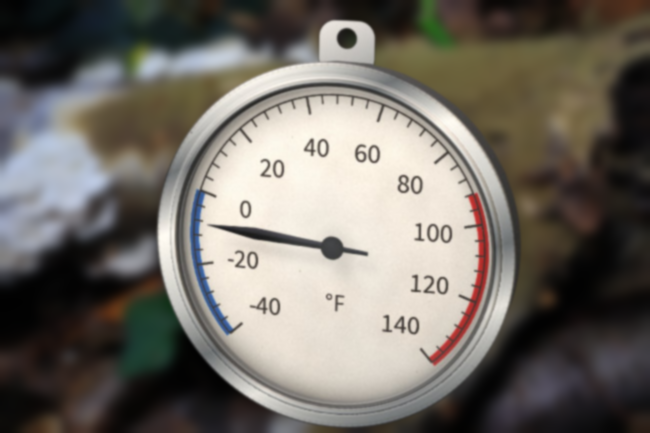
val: °F -8
